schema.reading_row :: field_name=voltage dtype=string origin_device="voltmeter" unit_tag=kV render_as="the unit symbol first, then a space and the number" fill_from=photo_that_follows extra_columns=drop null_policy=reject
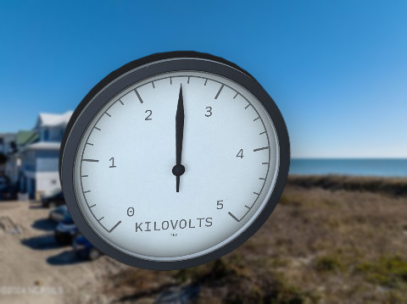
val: kV 2.5
